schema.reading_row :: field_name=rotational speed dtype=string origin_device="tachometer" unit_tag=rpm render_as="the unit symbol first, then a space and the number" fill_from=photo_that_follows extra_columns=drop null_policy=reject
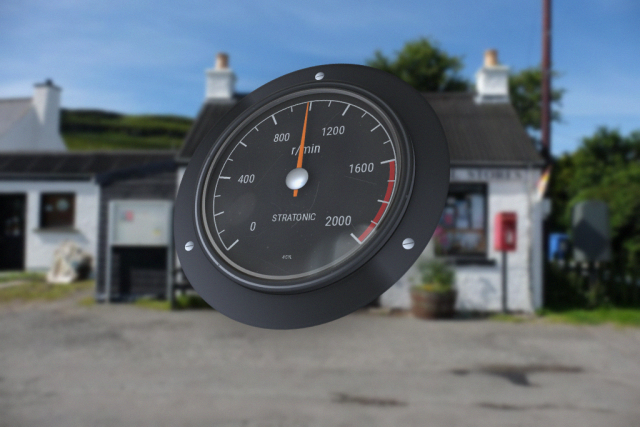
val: rpm 1000
